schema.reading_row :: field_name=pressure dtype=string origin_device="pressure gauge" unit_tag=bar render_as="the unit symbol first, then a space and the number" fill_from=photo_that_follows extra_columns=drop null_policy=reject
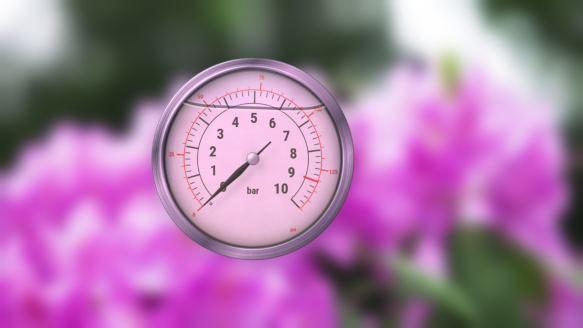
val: bar 0
